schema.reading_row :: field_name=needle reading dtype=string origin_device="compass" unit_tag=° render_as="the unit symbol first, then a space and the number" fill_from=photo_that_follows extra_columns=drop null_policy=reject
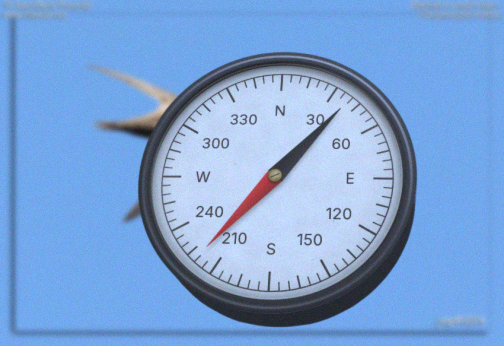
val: ° 220
